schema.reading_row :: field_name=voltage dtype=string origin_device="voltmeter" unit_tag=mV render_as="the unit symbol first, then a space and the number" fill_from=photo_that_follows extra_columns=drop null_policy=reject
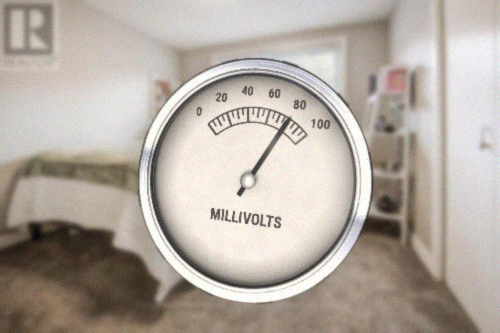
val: mV 80
